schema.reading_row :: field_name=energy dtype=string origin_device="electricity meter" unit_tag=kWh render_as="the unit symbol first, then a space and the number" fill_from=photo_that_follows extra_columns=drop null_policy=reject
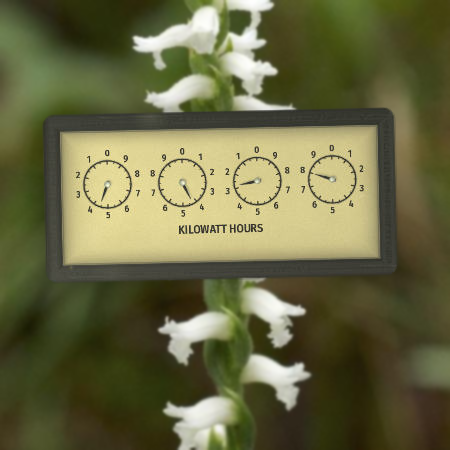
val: kWh 4428
